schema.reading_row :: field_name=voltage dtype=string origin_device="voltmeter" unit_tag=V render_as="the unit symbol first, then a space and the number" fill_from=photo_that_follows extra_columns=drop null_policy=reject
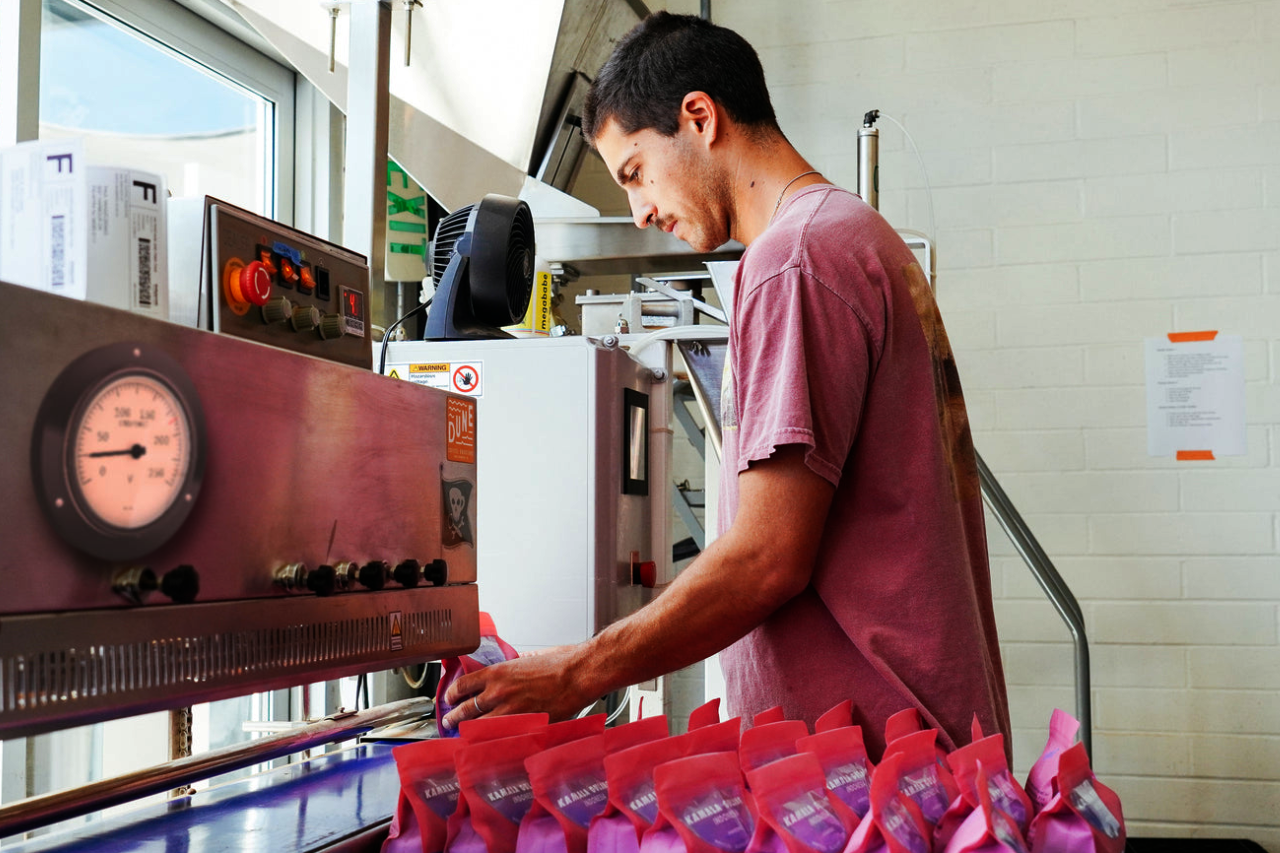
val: V 25
